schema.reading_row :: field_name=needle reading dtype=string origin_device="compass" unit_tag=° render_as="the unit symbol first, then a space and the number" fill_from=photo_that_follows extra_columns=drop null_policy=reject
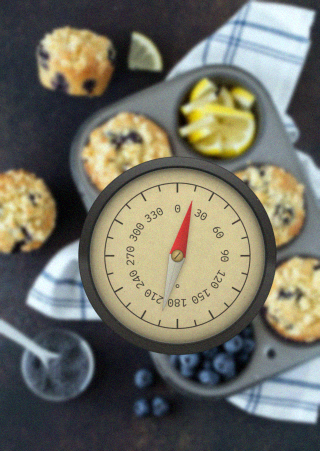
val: ° 15
